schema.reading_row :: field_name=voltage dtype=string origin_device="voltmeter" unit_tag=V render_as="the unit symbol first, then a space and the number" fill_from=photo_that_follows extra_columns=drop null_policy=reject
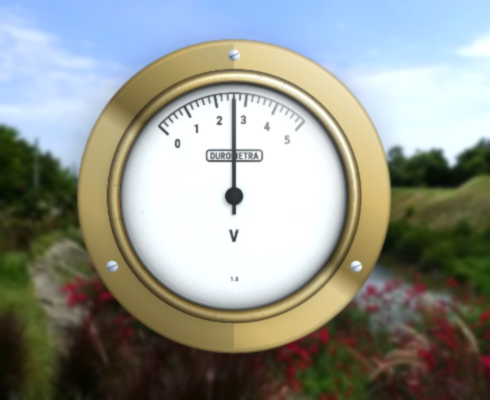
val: V 2.6
